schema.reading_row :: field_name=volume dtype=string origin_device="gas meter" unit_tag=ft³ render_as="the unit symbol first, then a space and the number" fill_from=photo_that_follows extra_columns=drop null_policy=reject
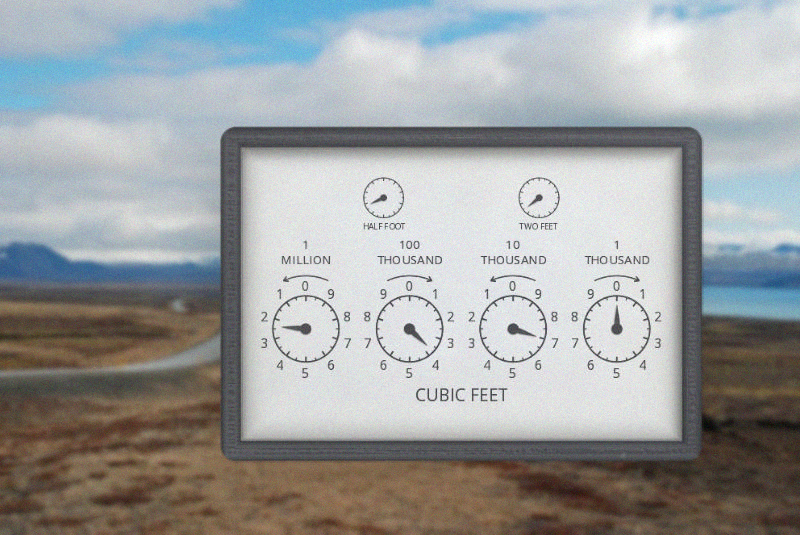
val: ft³ 237000
